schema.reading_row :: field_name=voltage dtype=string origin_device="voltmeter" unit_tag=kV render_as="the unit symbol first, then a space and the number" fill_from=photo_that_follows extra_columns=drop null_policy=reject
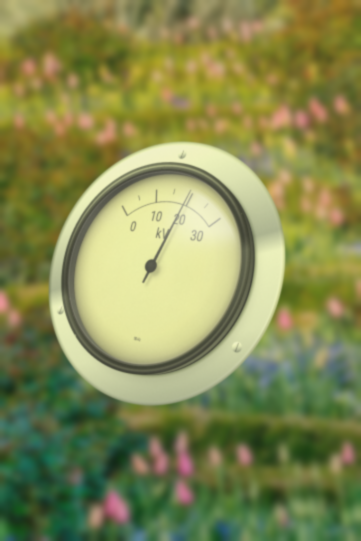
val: kV 20
